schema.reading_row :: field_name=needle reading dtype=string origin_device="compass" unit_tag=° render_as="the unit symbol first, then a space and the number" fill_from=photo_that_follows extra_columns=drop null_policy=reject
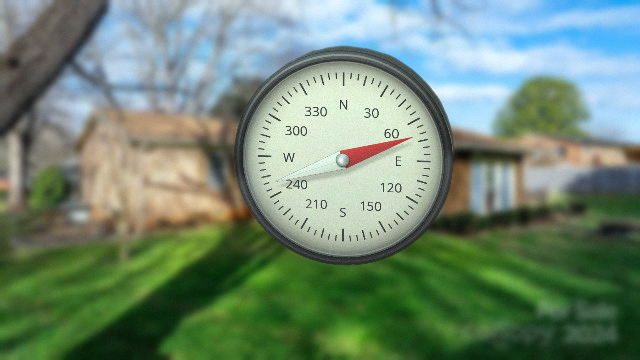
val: ° 70
